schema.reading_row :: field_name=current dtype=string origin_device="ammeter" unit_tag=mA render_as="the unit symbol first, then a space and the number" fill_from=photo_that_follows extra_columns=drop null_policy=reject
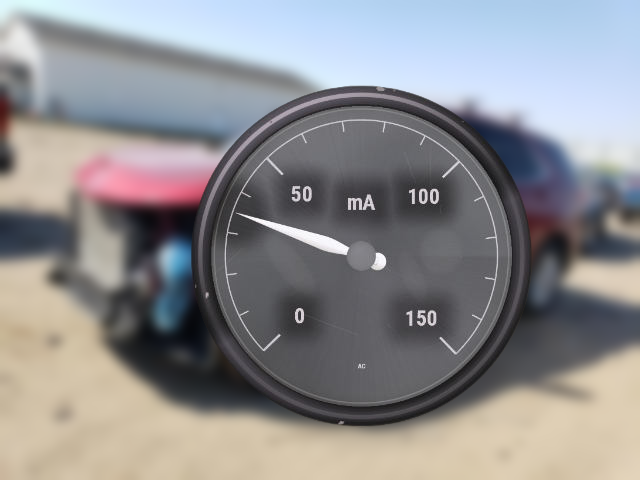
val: mA 35
